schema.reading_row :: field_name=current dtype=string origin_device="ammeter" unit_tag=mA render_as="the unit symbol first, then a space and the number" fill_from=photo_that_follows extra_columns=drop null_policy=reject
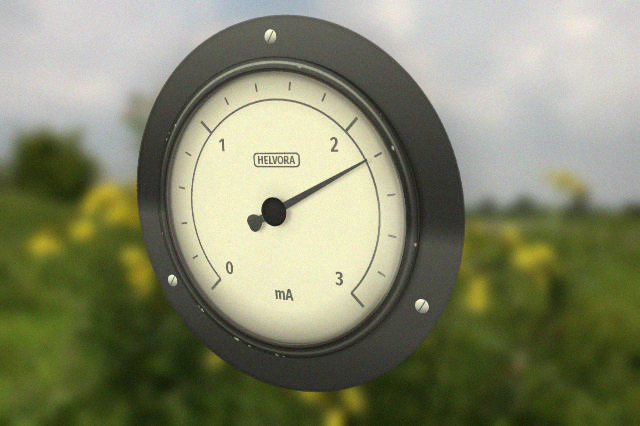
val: mA 2.2
